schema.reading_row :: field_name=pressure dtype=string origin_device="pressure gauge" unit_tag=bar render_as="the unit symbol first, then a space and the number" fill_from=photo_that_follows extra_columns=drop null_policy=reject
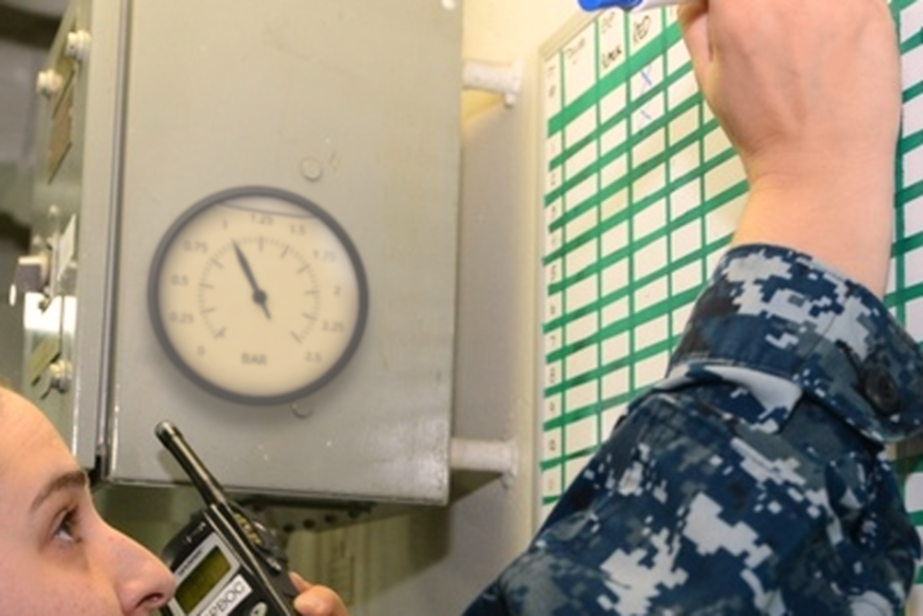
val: bar 1
